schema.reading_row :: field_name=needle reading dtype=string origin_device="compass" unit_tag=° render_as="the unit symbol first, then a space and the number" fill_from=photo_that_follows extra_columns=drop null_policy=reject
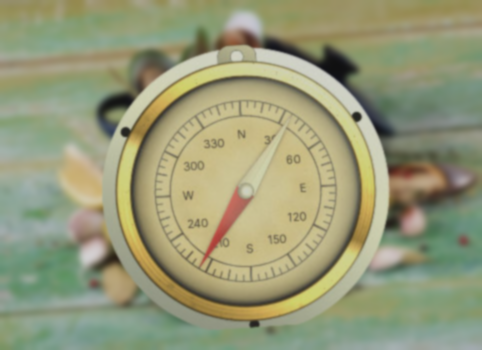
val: ° 215
